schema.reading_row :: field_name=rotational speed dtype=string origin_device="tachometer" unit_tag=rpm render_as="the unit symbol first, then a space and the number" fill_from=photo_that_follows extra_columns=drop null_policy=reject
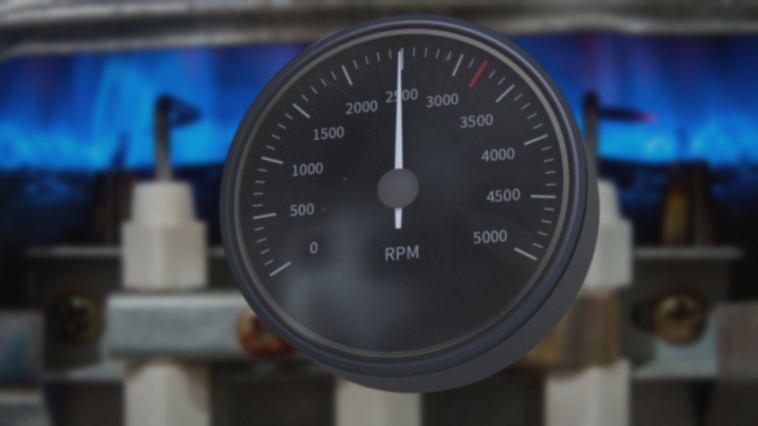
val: rpm 2500
